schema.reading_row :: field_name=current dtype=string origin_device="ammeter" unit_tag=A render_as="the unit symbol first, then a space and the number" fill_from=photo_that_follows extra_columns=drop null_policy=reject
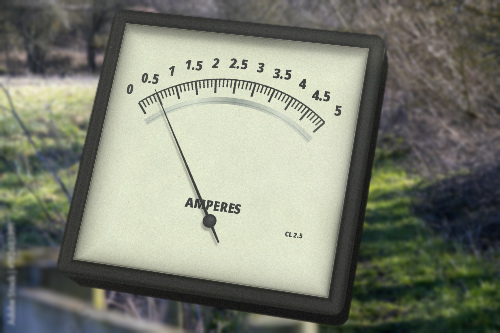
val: A 0.5
